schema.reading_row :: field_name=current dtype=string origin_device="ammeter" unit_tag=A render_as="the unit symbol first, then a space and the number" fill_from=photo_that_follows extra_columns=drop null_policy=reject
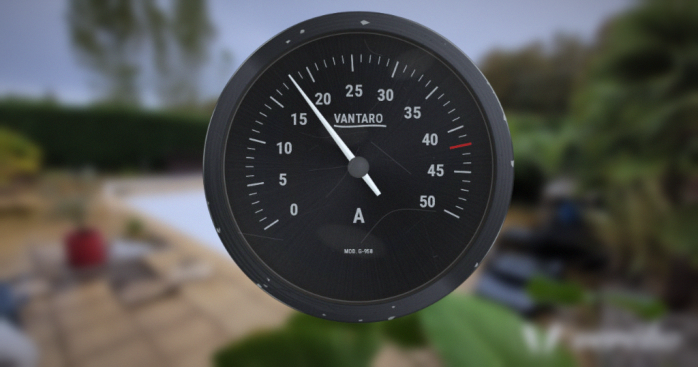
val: A 18
